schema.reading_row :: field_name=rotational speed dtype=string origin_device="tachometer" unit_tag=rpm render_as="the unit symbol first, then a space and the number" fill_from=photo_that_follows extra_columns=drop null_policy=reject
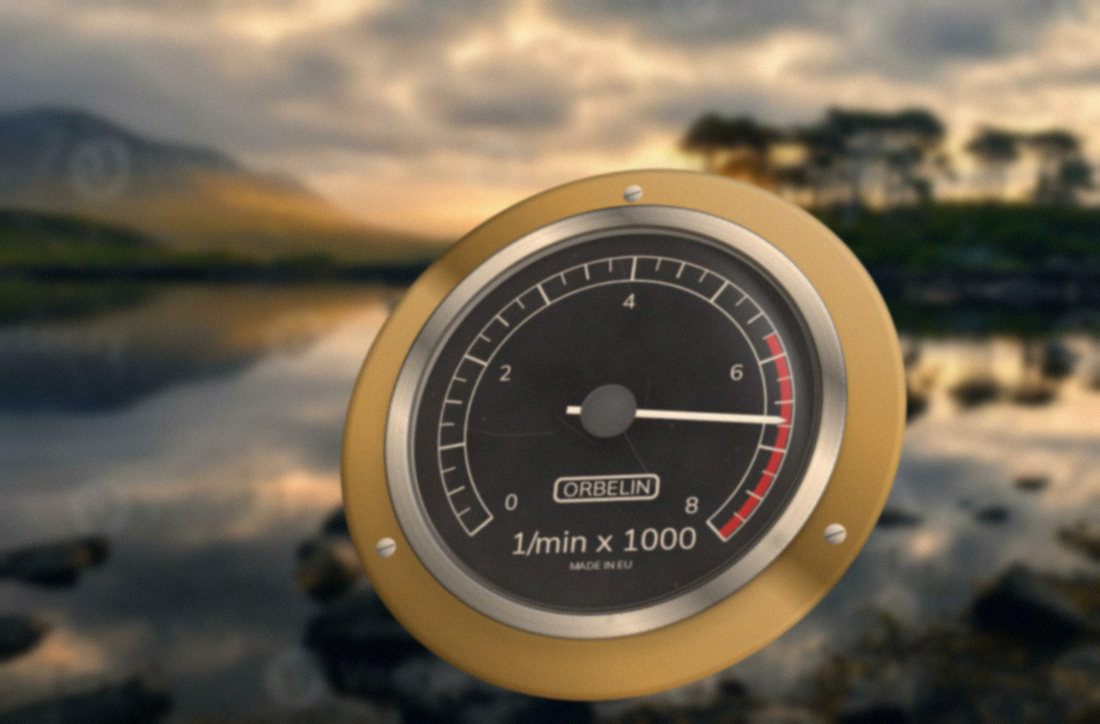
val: rpm 6750
